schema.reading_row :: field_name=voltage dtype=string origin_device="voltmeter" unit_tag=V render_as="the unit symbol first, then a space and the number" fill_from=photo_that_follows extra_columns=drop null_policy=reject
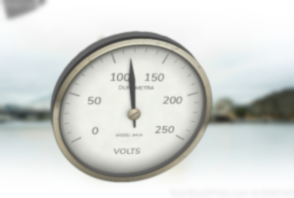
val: V 115
